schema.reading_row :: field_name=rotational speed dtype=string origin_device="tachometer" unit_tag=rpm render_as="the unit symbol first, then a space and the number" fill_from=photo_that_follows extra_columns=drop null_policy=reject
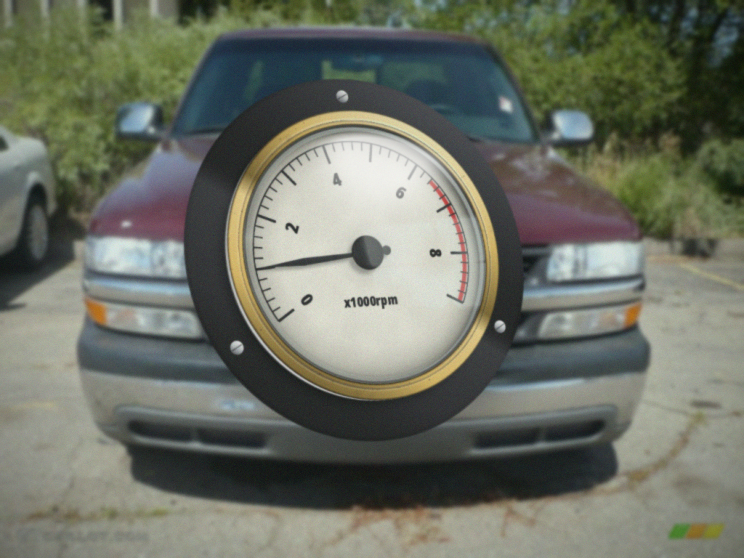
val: rpm 1000
